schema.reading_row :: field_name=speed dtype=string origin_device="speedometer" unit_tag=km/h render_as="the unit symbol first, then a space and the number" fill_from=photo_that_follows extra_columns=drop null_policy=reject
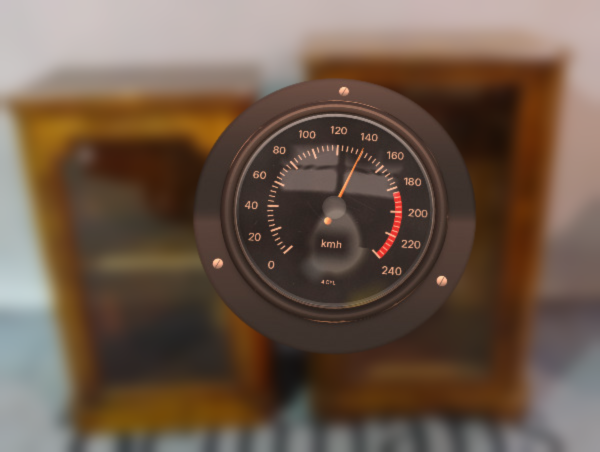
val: km/h 140
